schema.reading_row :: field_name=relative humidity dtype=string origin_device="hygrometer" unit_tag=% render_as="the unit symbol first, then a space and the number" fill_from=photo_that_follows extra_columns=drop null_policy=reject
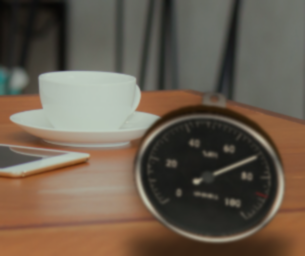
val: % 70
